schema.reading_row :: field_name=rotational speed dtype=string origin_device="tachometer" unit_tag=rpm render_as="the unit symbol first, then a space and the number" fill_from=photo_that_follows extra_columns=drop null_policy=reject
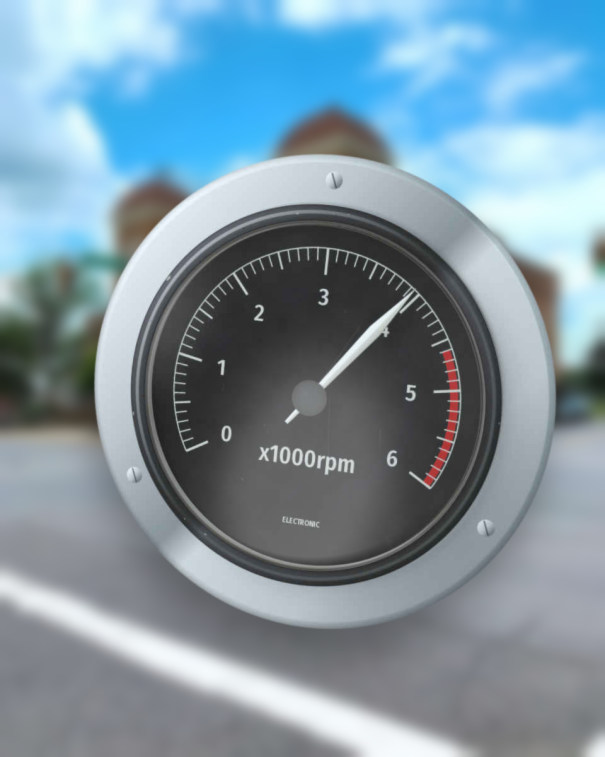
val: rpm 3950
